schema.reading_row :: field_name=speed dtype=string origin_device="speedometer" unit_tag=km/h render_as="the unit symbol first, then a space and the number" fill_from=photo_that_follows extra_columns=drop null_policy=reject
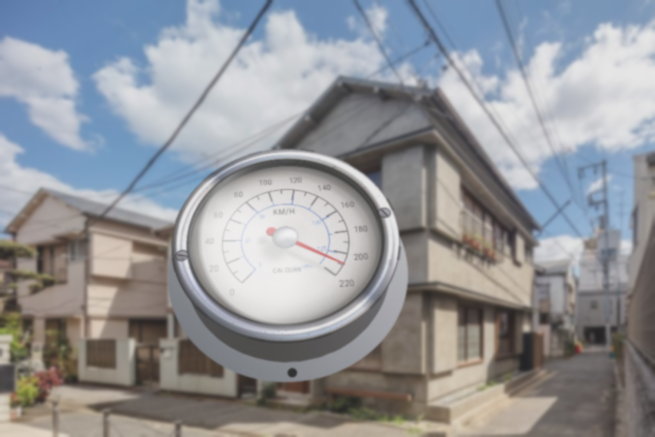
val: km/h 210
